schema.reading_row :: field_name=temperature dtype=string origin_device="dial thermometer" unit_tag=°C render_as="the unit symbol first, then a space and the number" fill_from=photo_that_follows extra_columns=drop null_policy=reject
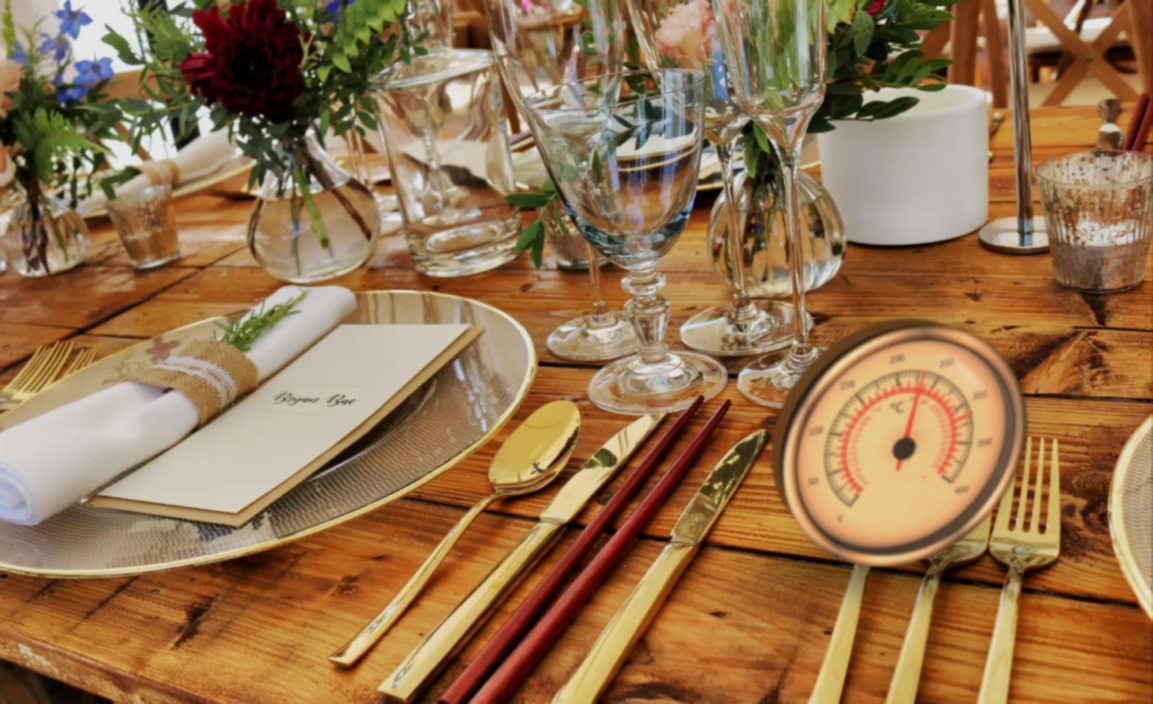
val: °C 225
